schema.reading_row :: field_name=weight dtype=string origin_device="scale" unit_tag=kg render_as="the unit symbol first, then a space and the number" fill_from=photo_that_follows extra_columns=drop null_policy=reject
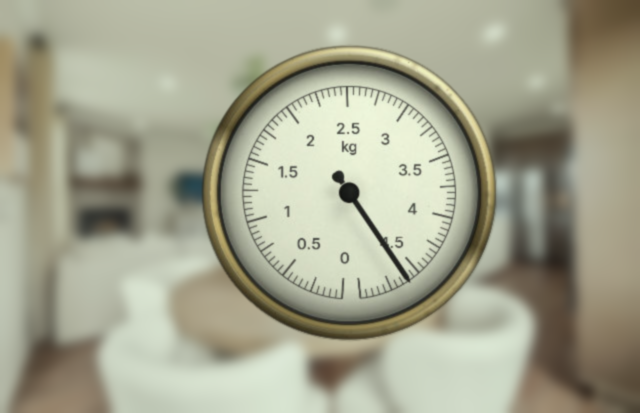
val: kg 4.6
